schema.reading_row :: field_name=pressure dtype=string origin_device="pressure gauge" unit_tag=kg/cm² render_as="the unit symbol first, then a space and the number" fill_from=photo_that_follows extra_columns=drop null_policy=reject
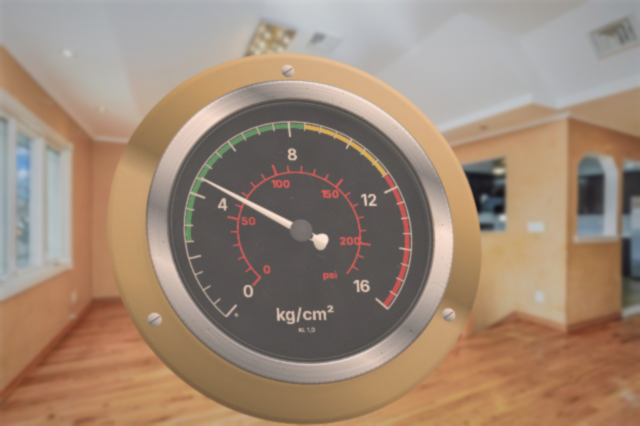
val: kg/cm² 4.5
